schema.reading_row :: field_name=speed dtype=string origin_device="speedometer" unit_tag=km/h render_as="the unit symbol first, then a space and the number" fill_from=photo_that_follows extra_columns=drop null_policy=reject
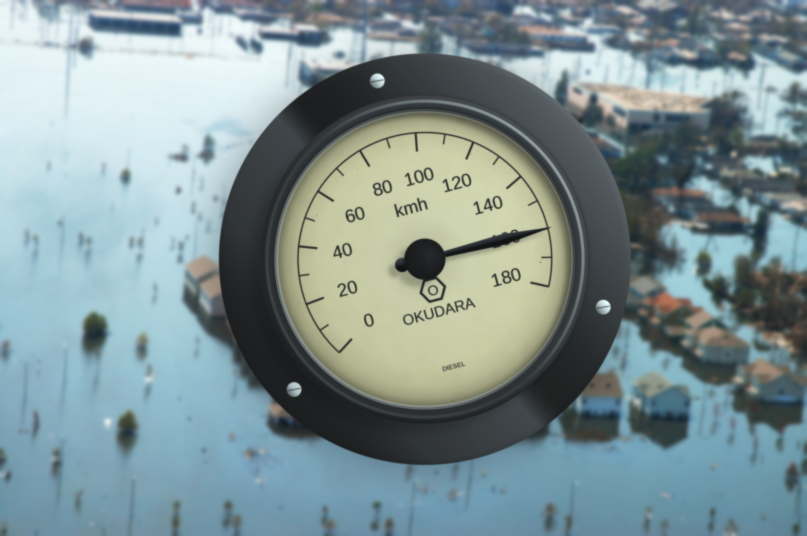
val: km/h 160
